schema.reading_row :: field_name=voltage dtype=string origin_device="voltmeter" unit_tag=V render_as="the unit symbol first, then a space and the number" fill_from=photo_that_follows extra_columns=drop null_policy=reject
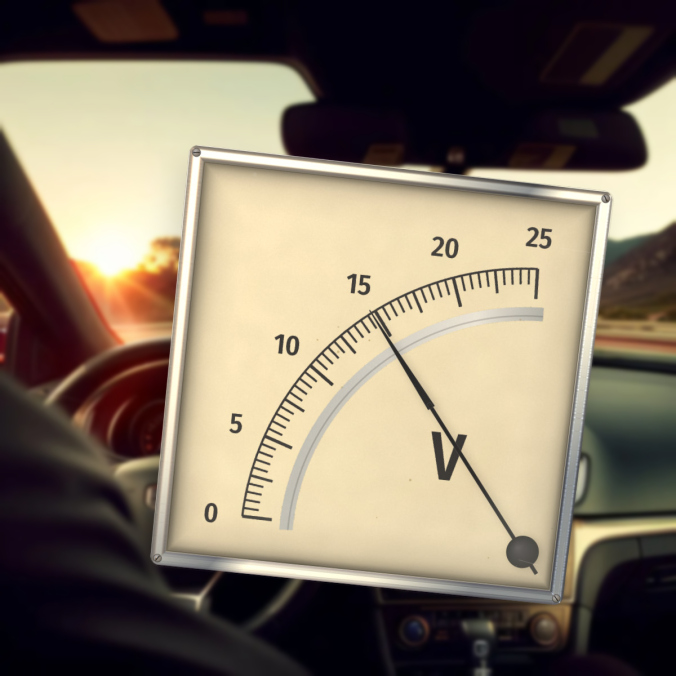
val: V 14.75
